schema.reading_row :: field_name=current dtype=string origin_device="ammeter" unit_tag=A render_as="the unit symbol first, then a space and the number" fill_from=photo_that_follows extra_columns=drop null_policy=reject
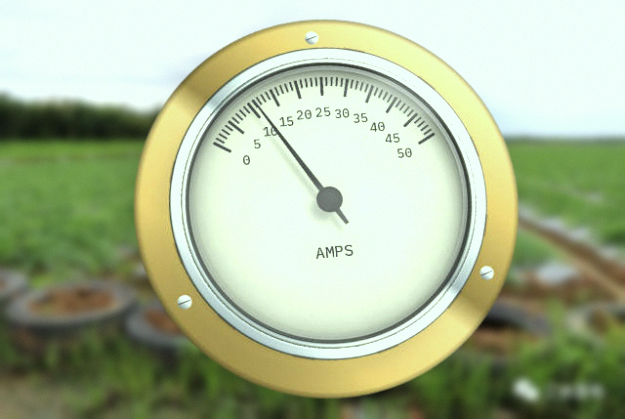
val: A 11
